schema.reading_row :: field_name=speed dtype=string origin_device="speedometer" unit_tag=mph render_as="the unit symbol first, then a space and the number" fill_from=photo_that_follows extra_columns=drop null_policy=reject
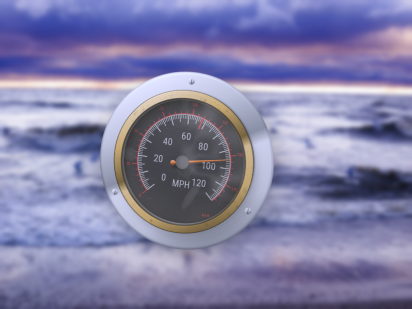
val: mph 95
